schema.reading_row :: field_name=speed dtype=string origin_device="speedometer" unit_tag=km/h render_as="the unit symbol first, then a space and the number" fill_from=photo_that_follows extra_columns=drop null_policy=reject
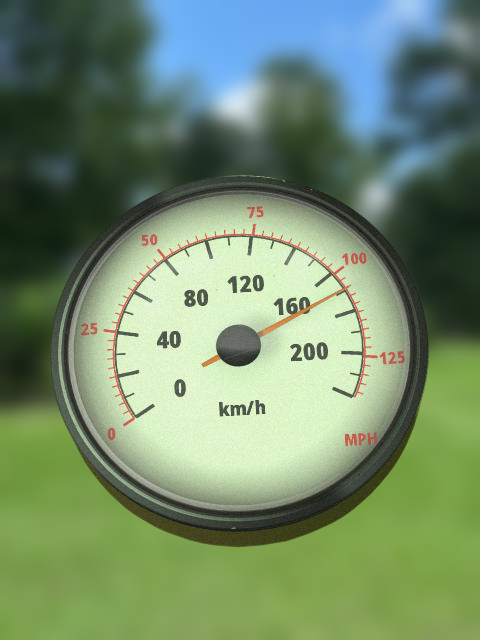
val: km/h 170
